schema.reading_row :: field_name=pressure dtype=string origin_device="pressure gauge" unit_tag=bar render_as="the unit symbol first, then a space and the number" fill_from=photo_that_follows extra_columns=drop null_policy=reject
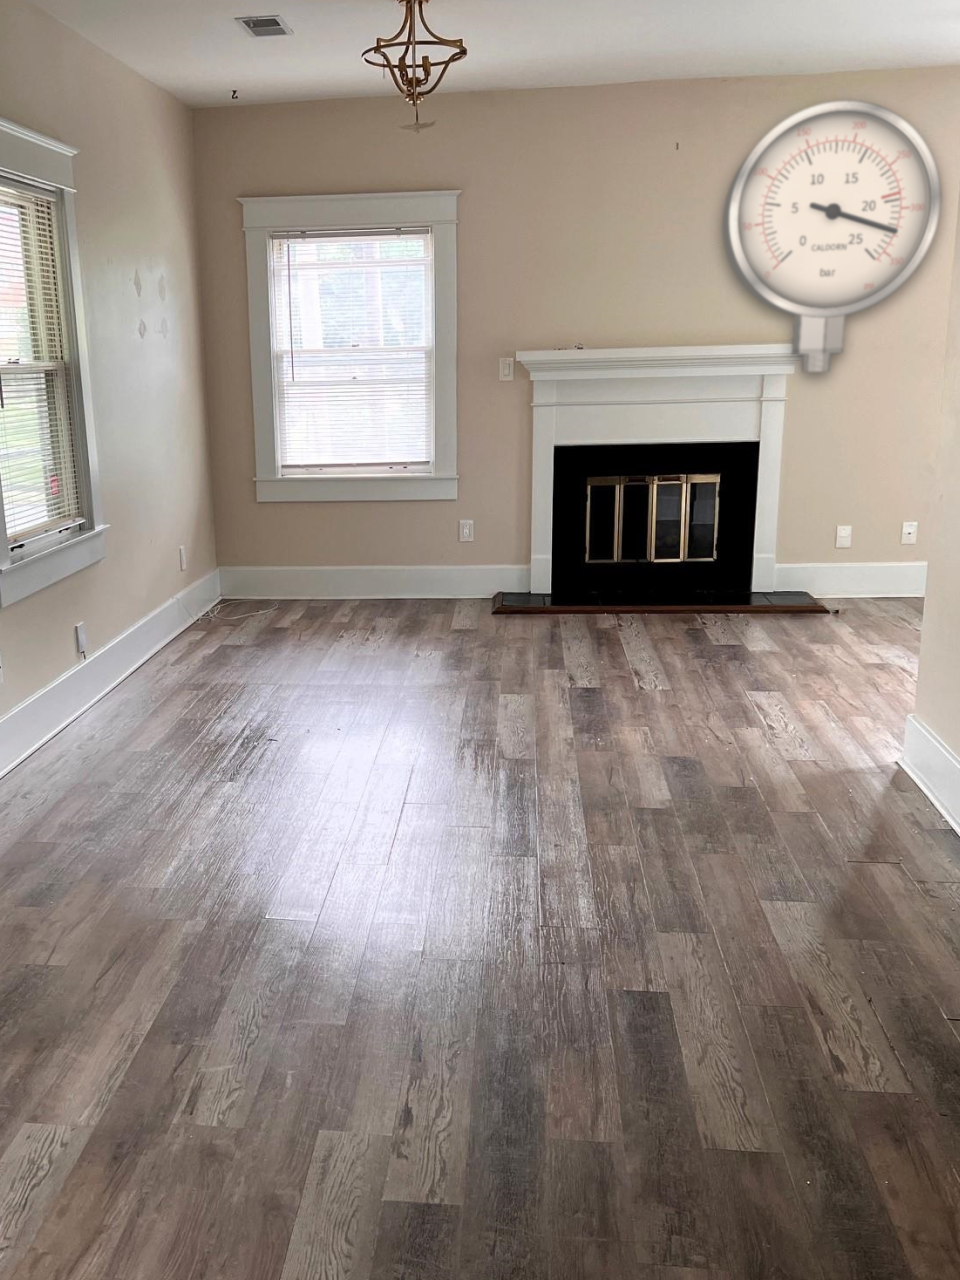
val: bar 22.5
